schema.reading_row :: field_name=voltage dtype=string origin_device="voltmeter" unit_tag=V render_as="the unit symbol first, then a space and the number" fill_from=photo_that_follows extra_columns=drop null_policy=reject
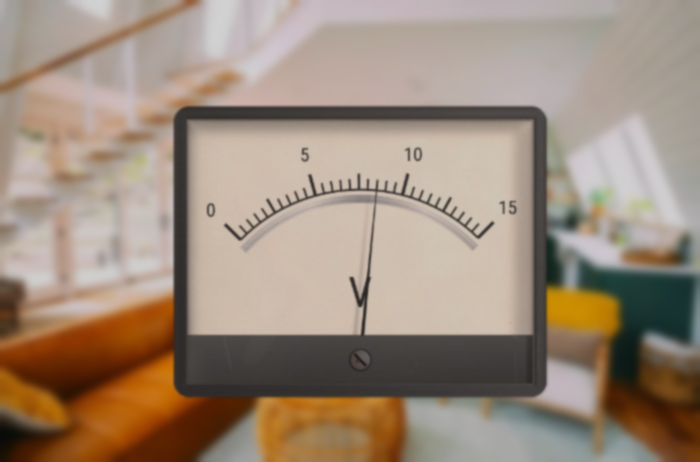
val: V 8.5
